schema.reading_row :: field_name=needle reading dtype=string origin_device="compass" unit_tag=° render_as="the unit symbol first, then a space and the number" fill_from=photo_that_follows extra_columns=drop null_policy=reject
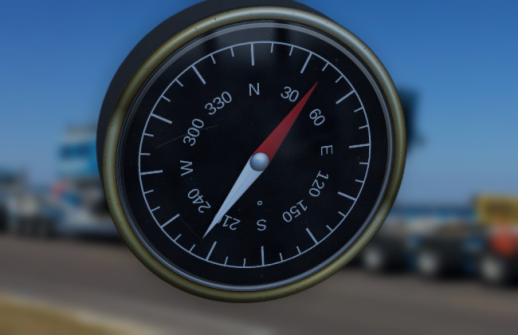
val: ° 40
